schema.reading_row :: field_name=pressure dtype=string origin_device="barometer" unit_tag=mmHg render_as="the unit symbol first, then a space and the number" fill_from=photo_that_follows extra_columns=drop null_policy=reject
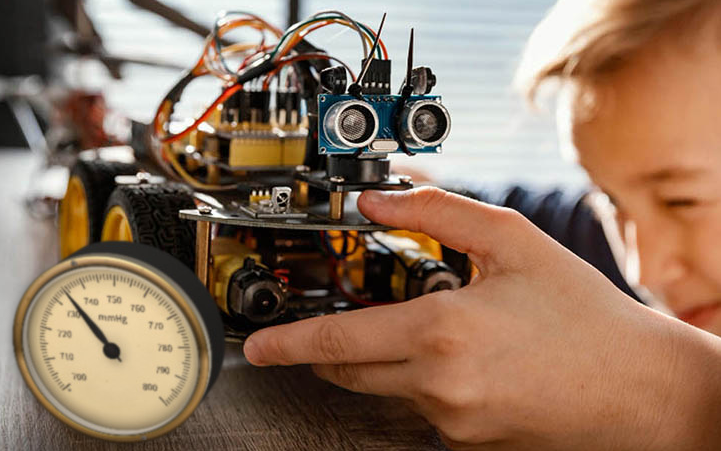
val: mmHg 735
